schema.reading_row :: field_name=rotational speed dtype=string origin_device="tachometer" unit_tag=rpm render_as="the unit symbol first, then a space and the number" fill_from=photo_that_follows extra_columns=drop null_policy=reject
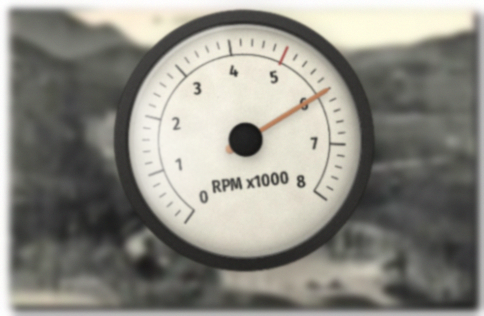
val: rpm 6000
